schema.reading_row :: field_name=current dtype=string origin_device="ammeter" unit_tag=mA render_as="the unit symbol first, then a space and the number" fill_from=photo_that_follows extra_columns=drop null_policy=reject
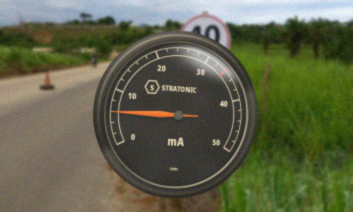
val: mA 6
